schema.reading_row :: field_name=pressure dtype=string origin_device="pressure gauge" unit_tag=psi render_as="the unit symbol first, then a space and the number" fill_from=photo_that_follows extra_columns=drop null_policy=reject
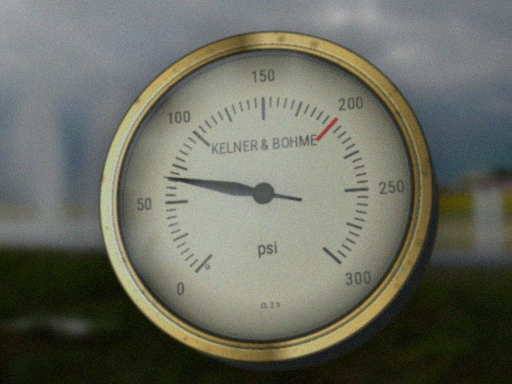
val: psi 65
